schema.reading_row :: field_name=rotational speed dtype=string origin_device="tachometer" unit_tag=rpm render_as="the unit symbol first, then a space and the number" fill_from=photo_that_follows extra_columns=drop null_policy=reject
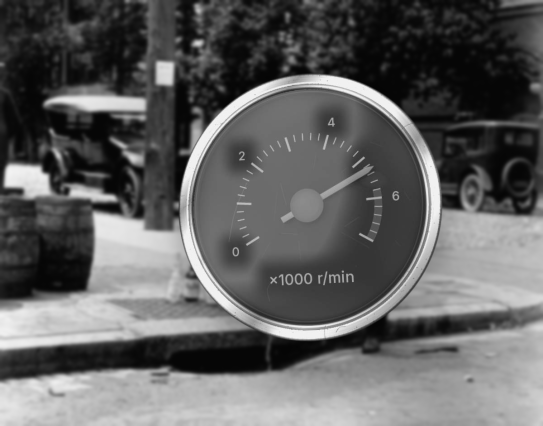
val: rpm 5300
